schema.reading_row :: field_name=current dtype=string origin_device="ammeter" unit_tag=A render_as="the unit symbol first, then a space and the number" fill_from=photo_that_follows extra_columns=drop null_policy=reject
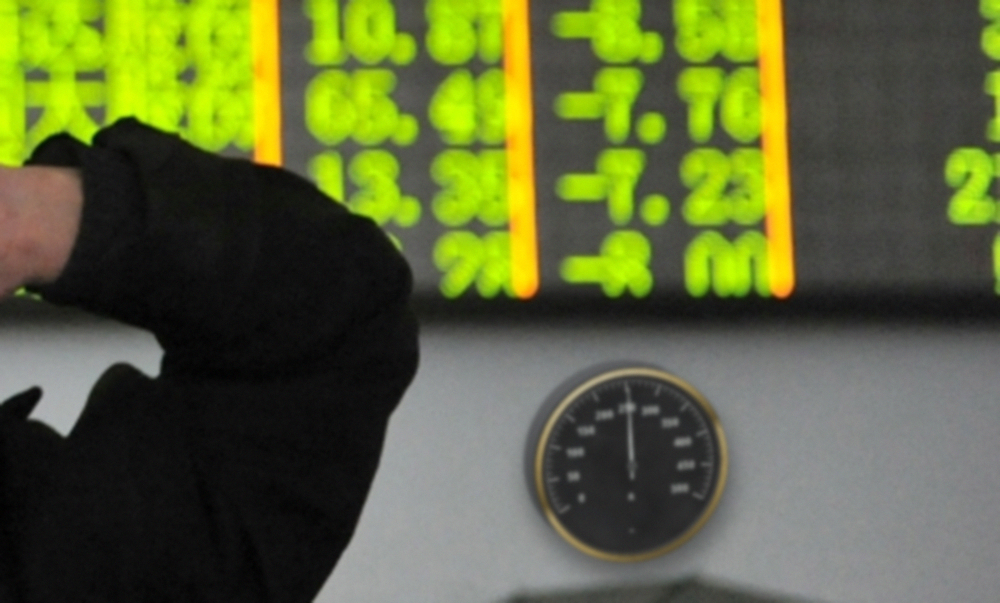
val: A 250
